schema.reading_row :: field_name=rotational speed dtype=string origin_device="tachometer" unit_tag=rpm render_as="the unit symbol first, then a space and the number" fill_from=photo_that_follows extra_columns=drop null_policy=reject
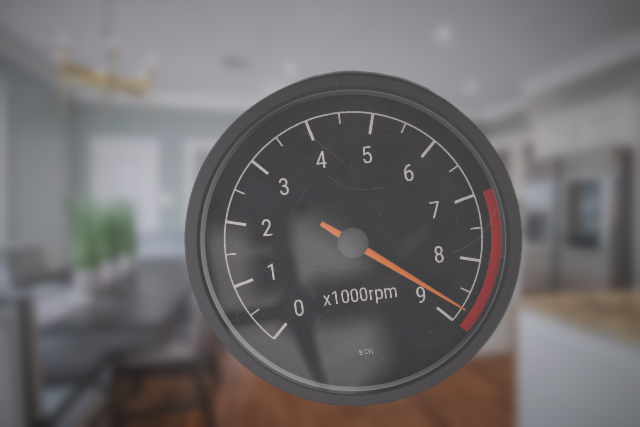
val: rpm 8750
